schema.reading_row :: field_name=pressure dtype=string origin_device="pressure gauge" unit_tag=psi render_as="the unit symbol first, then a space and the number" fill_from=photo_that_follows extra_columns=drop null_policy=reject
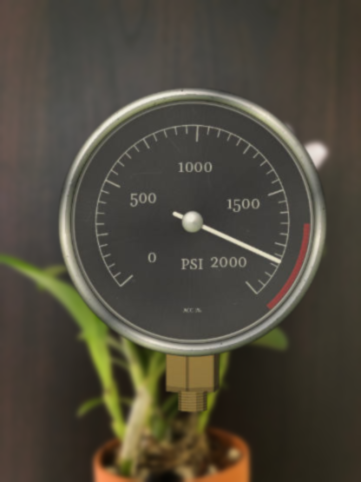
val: psi 1825
